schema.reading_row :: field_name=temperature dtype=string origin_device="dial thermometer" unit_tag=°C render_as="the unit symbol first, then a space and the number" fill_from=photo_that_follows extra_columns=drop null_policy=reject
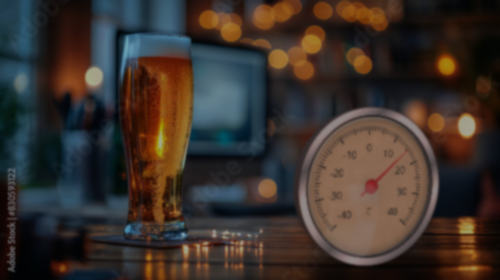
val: °C 15
